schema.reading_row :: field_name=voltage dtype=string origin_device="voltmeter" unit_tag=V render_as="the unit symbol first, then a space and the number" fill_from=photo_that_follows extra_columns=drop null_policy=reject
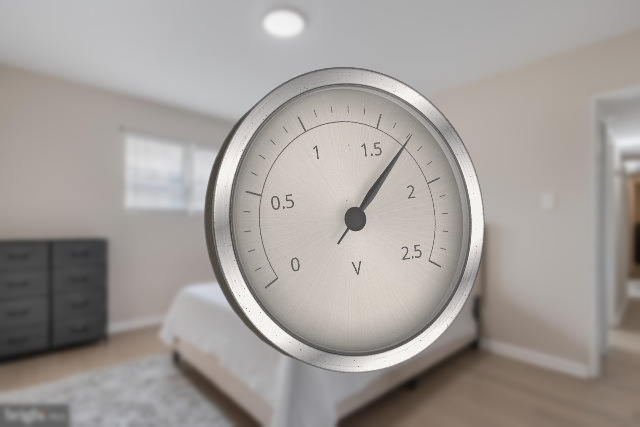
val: V 1.7
